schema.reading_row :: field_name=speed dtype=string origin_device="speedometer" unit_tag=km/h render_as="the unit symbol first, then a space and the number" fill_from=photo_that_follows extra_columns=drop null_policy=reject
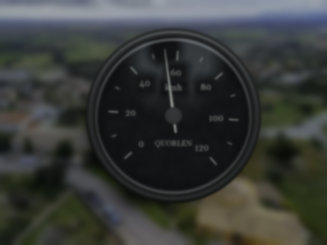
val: km/h 55
